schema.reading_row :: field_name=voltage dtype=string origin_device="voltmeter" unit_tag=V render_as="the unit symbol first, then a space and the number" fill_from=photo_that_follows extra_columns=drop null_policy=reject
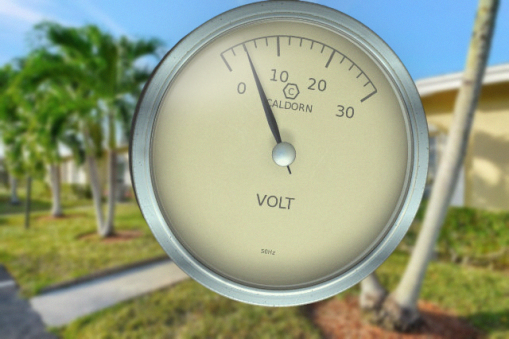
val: V 4
